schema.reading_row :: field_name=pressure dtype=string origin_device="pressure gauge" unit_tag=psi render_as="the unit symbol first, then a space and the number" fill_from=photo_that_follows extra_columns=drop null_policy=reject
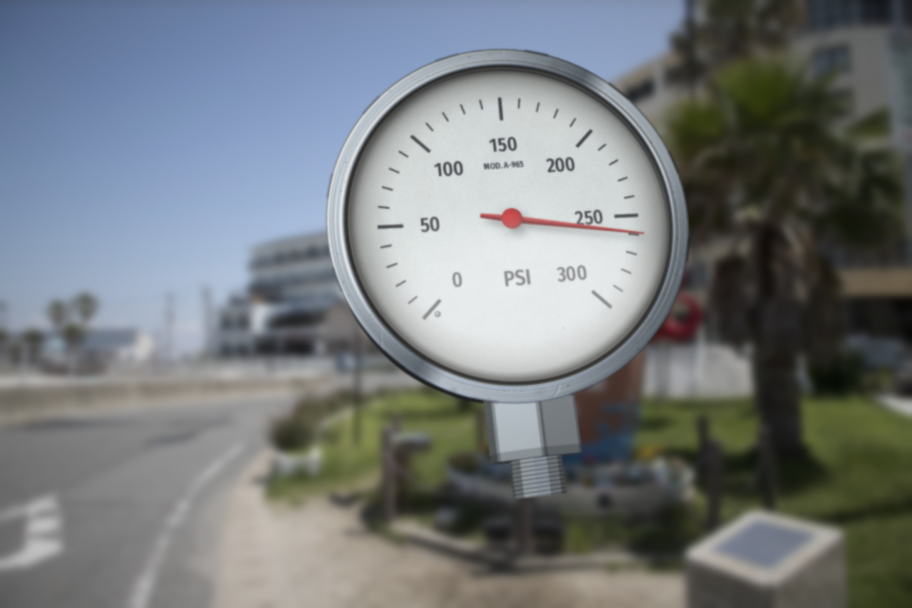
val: psi 260
